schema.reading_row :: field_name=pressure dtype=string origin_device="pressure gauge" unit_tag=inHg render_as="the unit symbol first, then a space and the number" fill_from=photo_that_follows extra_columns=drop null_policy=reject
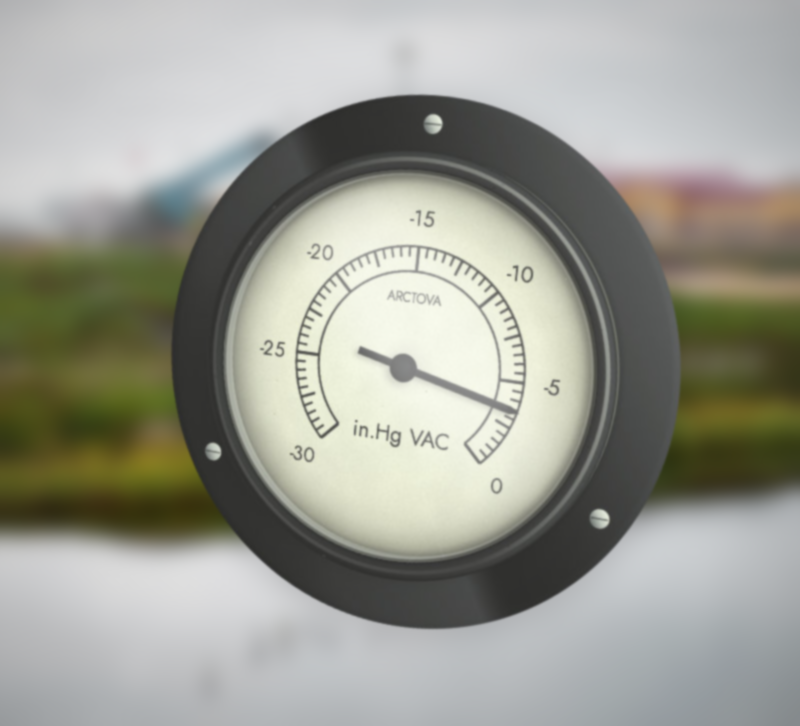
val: inHg -3.5
